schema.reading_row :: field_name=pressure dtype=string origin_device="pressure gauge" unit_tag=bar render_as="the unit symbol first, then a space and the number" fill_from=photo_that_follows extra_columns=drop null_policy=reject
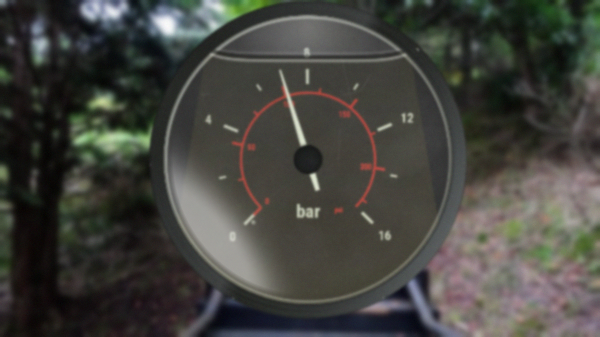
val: bar 7
